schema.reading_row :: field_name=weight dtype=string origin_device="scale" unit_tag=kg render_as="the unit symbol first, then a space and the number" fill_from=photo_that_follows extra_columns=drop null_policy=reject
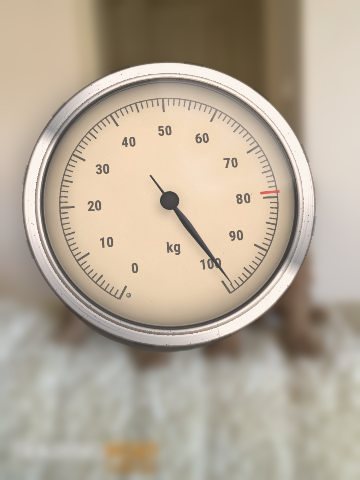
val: kg 99
